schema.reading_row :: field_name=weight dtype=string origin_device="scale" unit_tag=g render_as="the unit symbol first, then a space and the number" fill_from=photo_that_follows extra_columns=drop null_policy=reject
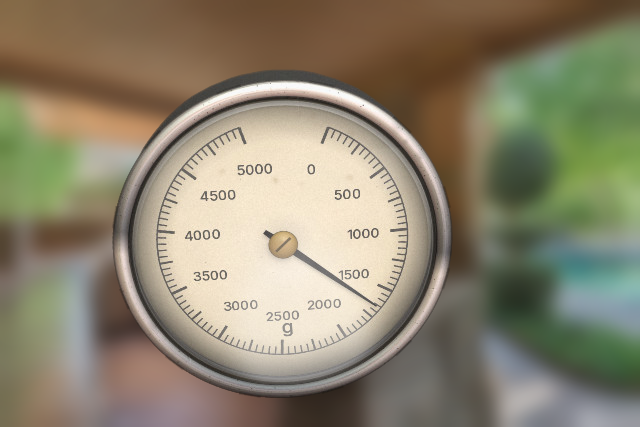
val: g 1650
